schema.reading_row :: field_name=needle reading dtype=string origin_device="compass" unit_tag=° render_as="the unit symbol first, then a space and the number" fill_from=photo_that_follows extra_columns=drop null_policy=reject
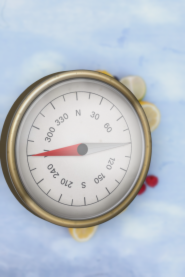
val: ° 270
